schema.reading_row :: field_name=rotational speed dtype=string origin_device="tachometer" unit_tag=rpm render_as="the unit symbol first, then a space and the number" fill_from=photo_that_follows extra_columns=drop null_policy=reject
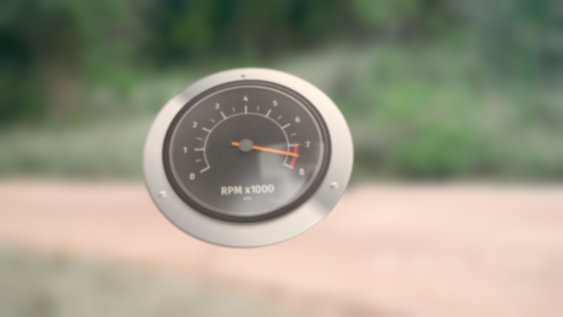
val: rpm 7500
